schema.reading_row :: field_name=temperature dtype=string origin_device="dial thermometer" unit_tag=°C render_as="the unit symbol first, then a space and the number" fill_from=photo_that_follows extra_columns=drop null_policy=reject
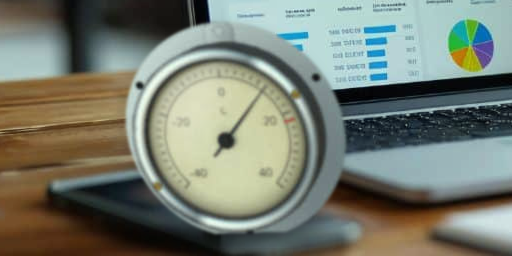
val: °C 12
